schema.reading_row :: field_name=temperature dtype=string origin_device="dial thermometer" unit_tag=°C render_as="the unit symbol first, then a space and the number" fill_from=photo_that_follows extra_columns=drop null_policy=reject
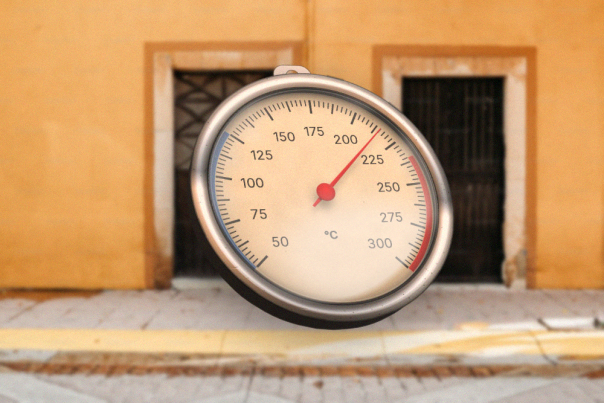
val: °C 215
